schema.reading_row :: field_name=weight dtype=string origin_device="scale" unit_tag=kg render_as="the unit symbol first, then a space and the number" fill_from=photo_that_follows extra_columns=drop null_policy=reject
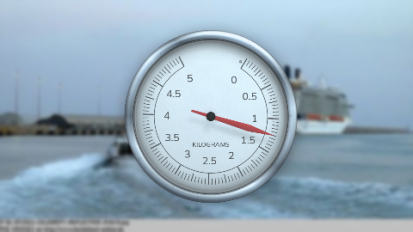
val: kg 1.25
